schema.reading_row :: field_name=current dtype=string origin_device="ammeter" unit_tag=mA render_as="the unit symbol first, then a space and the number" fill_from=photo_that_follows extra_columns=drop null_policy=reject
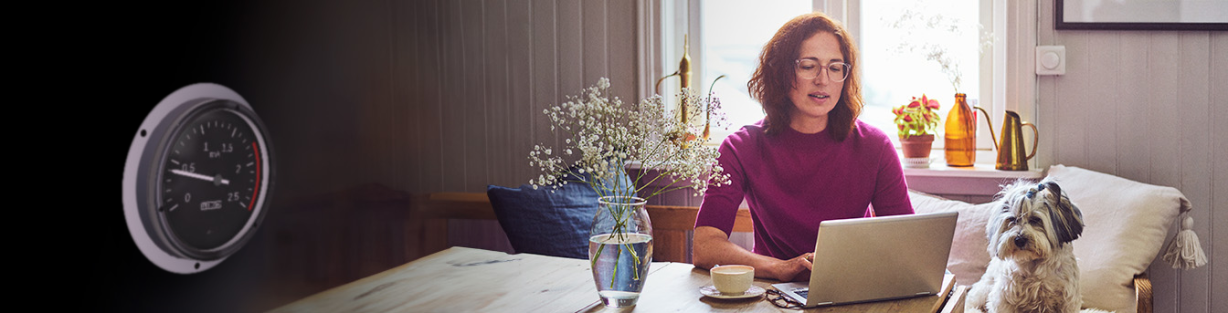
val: mA 0.4
